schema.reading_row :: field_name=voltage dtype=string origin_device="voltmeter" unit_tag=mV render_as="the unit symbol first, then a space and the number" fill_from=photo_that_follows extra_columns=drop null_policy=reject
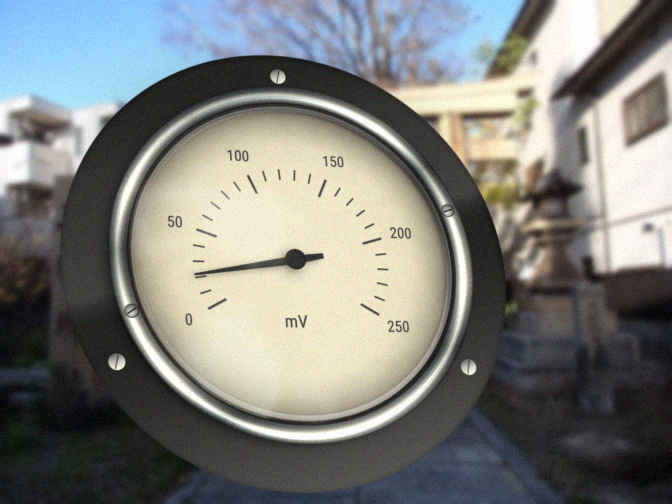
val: mV 20
